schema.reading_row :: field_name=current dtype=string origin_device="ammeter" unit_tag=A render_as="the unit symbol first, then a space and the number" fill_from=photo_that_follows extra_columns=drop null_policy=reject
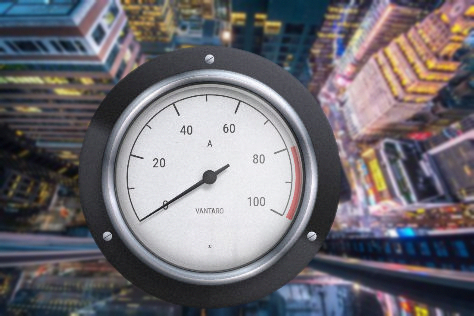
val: A 0
